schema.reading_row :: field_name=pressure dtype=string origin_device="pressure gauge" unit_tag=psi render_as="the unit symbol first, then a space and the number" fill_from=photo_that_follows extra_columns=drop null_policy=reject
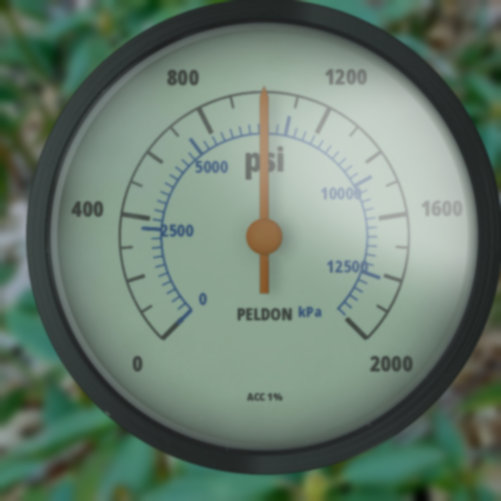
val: psi 1000
